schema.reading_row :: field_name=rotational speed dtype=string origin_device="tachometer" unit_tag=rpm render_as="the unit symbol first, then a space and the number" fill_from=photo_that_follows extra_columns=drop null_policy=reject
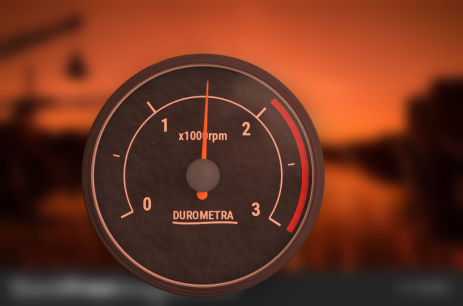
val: rpm 1500
